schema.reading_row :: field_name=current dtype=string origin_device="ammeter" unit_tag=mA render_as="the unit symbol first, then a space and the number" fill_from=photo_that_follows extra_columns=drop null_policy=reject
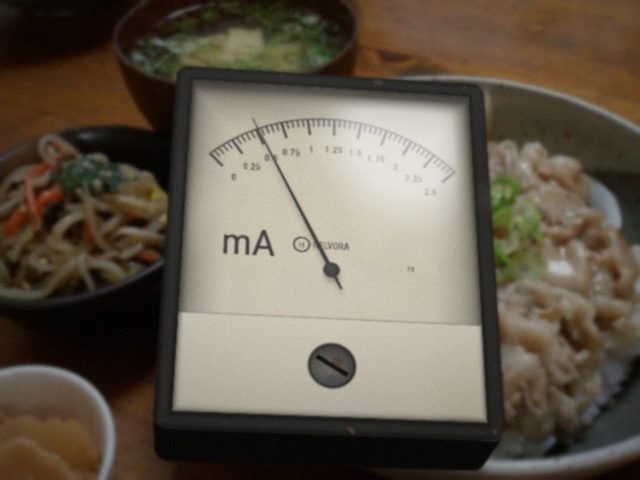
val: mA 0.5
